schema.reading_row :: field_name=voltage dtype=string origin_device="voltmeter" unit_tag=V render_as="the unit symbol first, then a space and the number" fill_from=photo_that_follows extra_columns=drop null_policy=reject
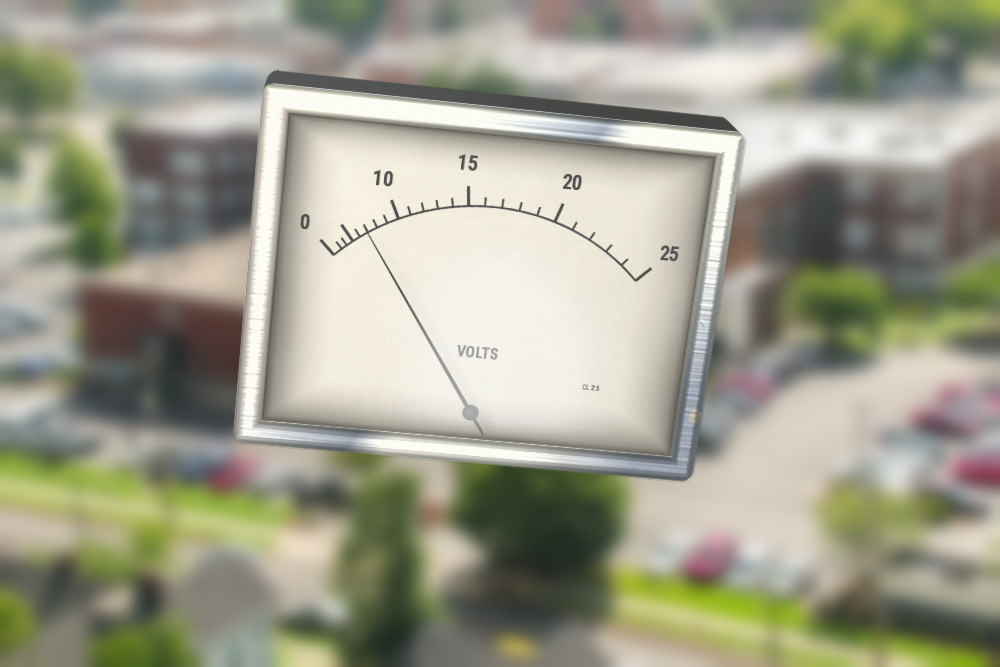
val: V 7
